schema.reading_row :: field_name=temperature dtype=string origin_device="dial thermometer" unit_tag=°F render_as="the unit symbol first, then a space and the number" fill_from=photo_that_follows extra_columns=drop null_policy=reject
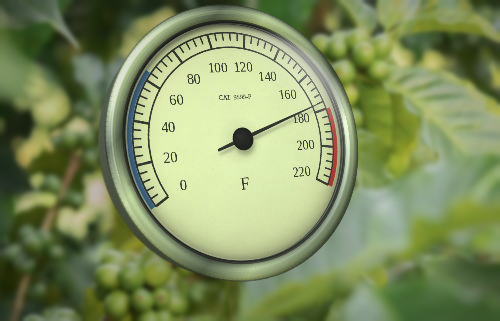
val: °F 176
